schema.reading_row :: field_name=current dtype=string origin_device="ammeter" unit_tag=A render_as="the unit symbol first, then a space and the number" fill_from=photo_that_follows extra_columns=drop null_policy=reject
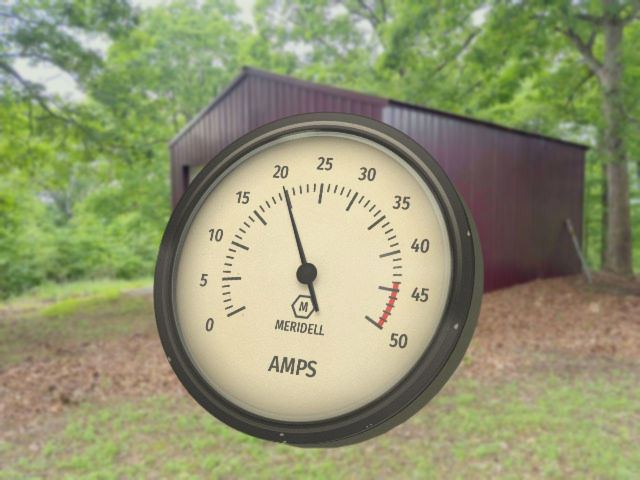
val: A 20
